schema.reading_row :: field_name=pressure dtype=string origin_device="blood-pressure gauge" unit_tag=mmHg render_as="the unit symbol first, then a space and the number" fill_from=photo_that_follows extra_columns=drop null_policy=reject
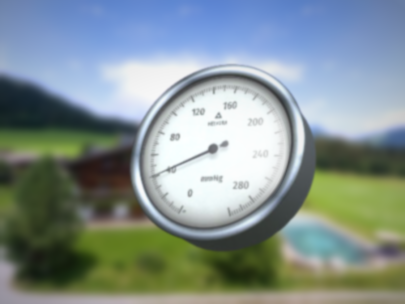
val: mmHg 40
